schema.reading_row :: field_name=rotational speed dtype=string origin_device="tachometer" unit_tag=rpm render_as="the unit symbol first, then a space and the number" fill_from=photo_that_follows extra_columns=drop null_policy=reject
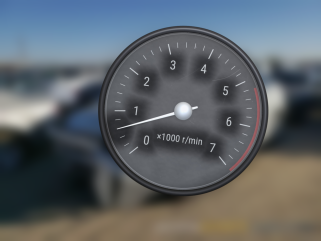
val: rpm 600
